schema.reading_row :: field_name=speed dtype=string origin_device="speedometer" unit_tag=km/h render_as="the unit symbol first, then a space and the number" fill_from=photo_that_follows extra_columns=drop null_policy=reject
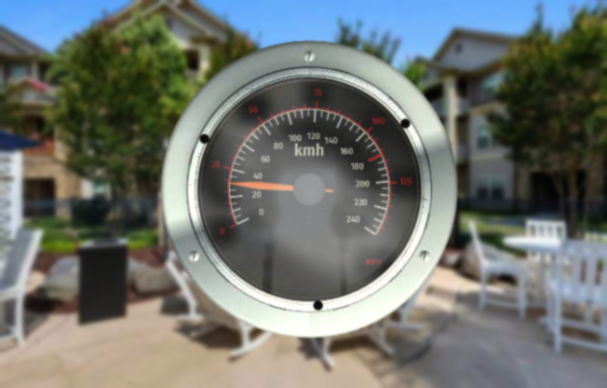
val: km/h 30
